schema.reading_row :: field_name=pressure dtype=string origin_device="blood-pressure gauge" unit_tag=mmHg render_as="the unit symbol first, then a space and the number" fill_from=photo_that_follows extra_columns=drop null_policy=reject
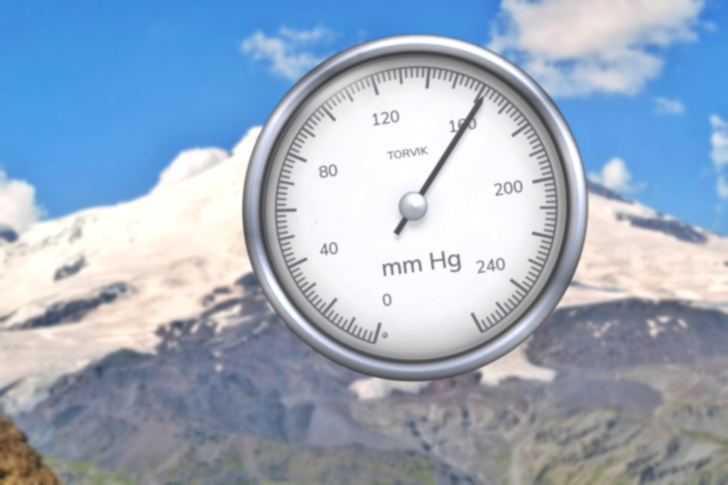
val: mmHg 162
